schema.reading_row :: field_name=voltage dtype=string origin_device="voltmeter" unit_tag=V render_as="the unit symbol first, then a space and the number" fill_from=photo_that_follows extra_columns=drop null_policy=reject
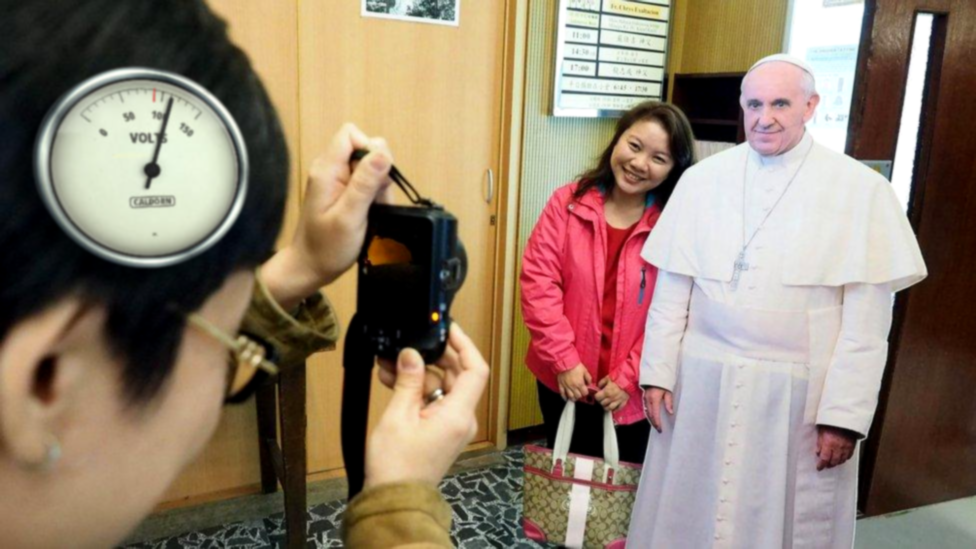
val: V 110
